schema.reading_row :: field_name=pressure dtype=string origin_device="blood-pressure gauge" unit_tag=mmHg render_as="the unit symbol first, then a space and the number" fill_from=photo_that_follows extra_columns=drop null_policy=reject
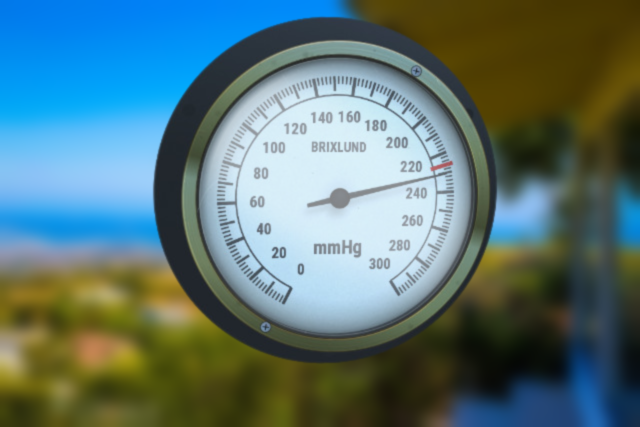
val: mmHg 230
